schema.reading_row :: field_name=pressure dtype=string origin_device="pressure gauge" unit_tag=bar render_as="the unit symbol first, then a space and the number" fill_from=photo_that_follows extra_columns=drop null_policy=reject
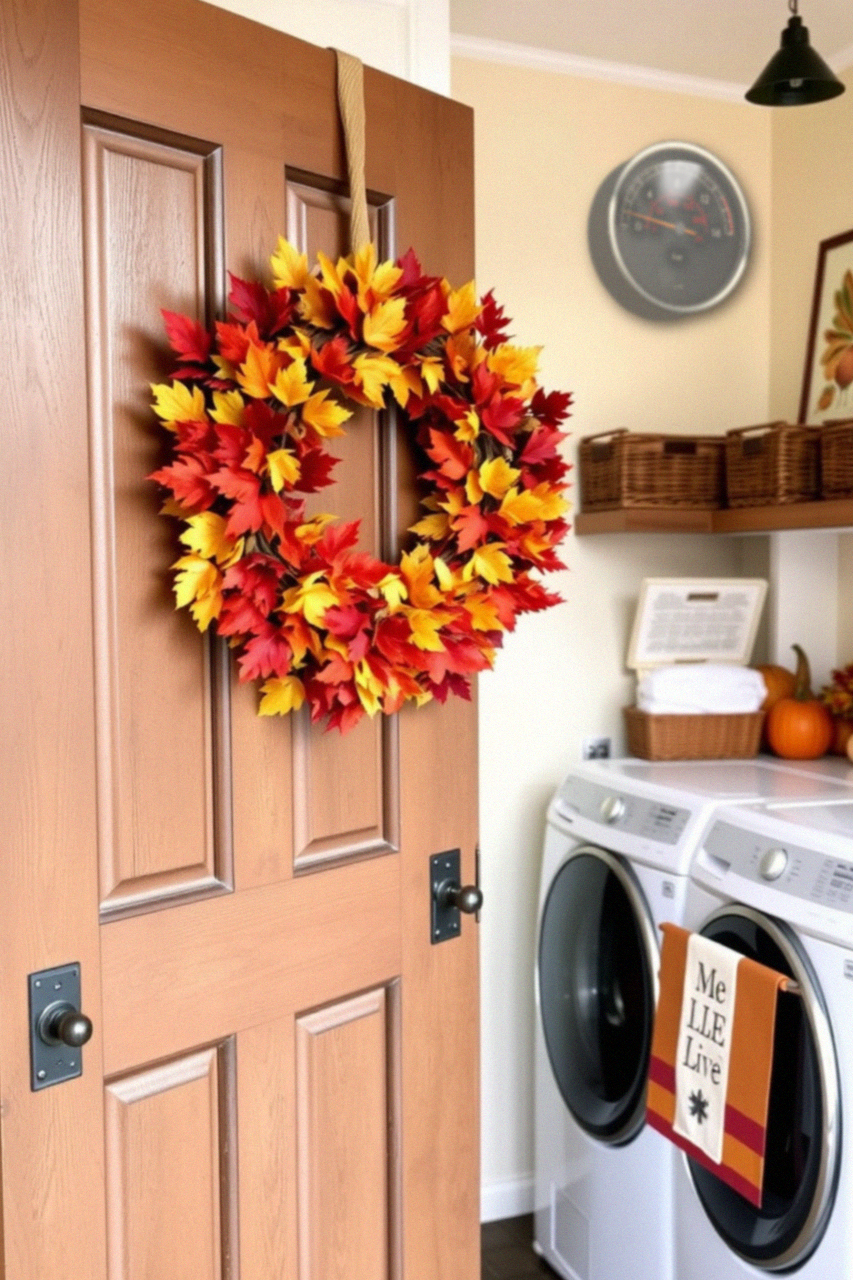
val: bar 1
